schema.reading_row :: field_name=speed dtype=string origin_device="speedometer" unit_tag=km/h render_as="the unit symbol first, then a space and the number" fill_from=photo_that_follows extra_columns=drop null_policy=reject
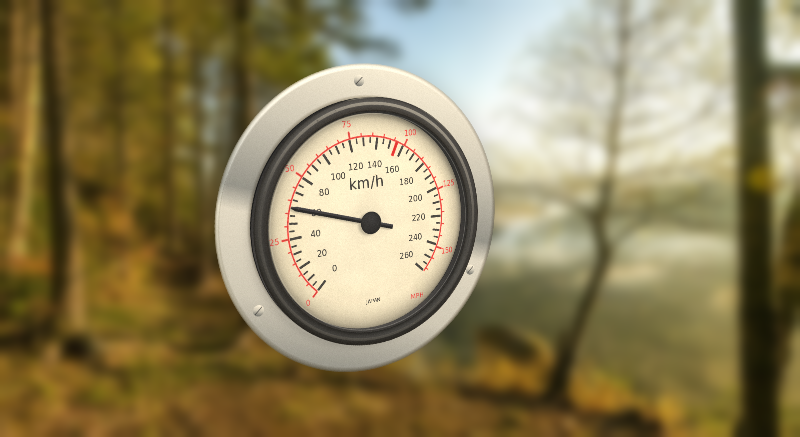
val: km/h 60
